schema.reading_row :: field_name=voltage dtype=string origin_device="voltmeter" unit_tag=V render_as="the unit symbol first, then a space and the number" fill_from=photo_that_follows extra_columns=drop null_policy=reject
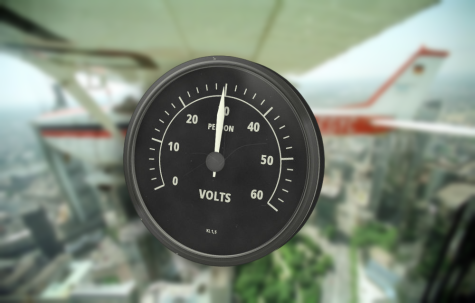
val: V 30
